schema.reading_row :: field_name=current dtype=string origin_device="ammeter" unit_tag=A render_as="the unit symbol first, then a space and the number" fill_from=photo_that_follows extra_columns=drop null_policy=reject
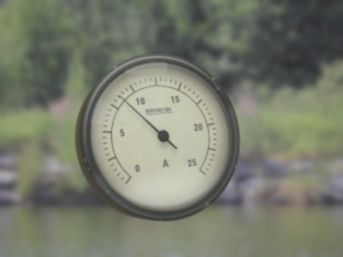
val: A 8.5
